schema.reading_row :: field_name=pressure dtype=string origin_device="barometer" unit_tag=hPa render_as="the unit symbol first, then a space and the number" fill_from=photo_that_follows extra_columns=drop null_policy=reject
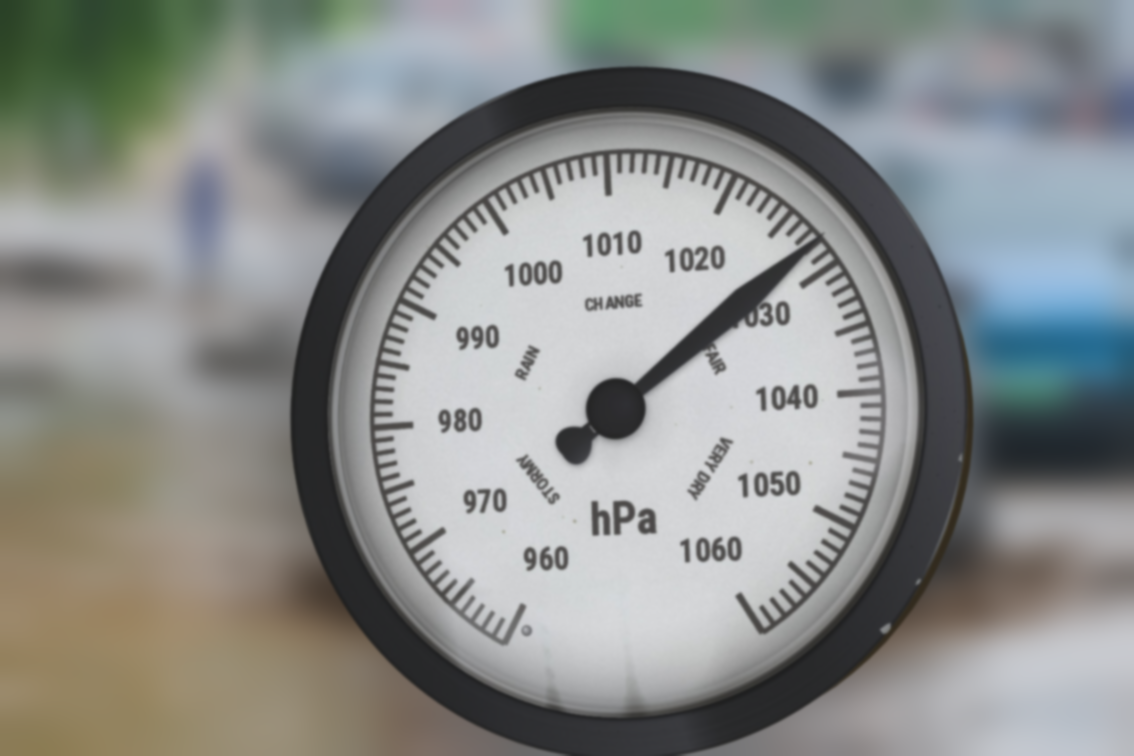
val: hPa 1028
